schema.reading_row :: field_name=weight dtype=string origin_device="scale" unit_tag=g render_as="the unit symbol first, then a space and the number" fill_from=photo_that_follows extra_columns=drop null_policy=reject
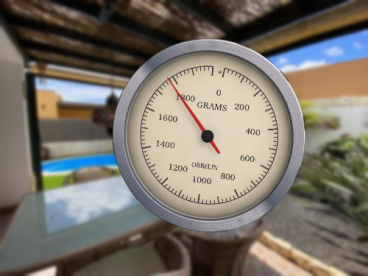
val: g 1780
